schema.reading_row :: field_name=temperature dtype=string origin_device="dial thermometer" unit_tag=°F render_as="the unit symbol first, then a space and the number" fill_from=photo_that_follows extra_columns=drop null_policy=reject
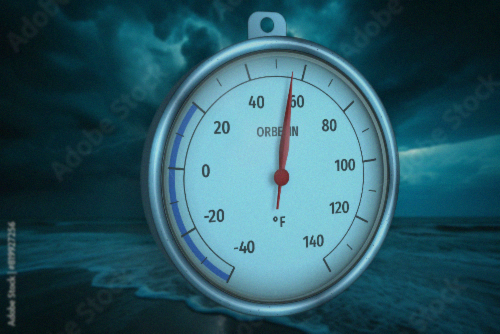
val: °F 55
